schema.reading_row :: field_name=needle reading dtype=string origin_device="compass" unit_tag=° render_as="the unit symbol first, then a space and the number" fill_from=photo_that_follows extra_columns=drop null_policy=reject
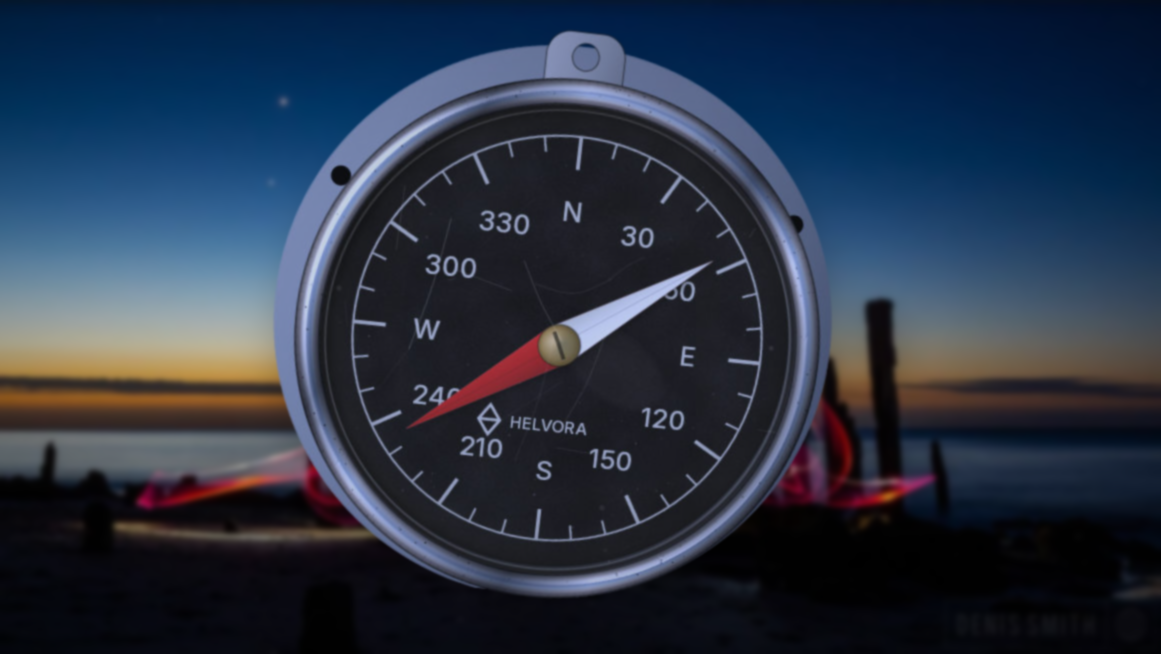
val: ° 235
